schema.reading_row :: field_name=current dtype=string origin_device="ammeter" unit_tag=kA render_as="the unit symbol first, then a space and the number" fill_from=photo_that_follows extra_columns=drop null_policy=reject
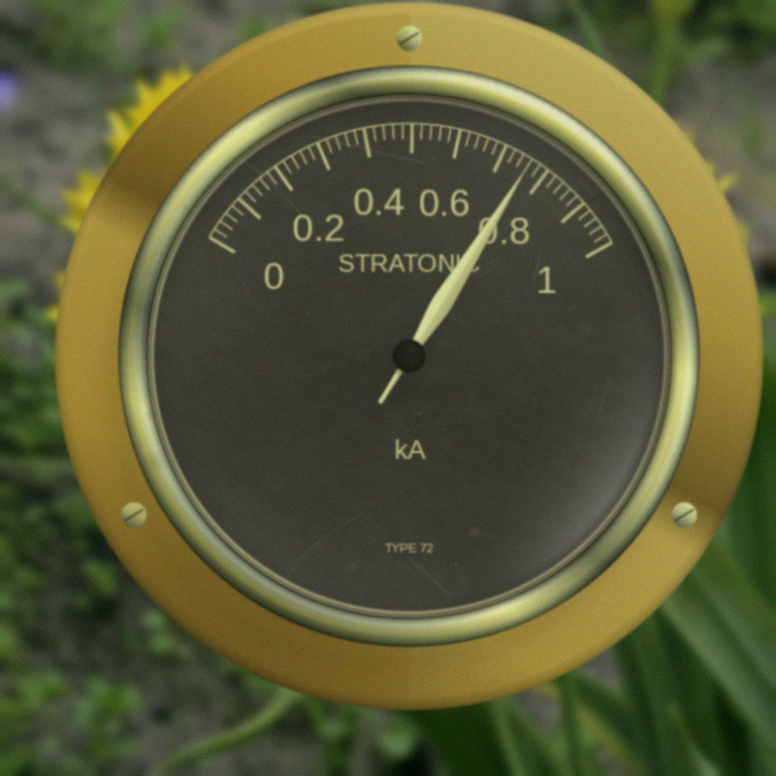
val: kA 0.76
